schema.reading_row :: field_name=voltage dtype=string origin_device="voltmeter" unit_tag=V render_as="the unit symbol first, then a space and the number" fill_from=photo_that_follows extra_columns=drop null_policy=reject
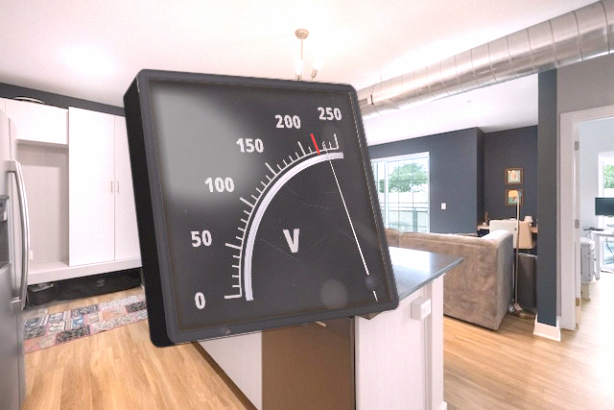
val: V 230
